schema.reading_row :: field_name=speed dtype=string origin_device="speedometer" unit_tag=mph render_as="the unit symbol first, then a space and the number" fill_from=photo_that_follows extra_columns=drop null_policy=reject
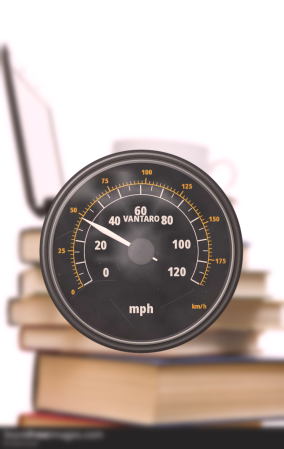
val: mph 30
